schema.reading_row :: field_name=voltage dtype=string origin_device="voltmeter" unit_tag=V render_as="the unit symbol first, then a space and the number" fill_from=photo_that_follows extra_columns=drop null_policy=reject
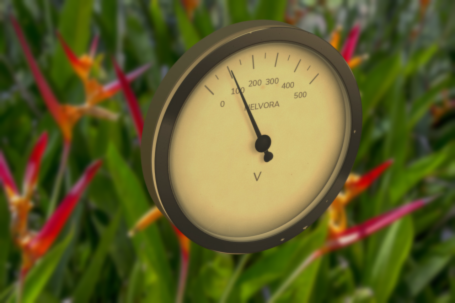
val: V 100
